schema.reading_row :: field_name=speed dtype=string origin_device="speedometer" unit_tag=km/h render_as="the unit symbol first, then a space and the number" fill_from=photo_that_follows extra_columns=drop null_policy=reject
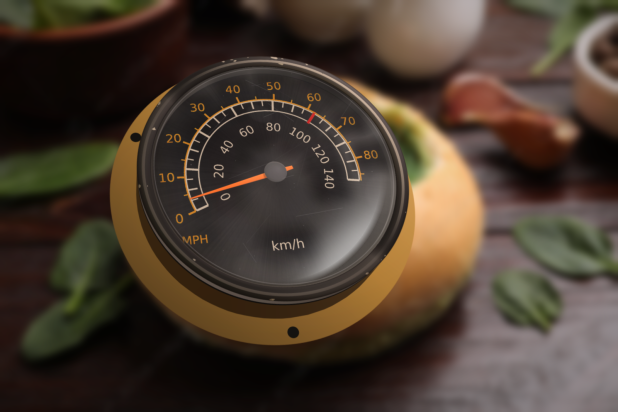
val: km/h 5
